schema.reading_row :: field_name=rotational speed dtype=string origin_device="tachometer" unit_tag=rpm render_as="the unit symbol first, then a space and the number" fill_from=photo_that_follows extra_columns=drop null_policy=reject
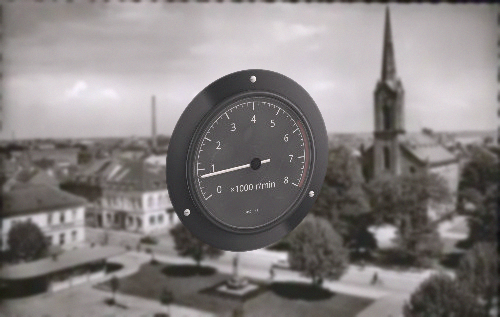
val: rpm 800
